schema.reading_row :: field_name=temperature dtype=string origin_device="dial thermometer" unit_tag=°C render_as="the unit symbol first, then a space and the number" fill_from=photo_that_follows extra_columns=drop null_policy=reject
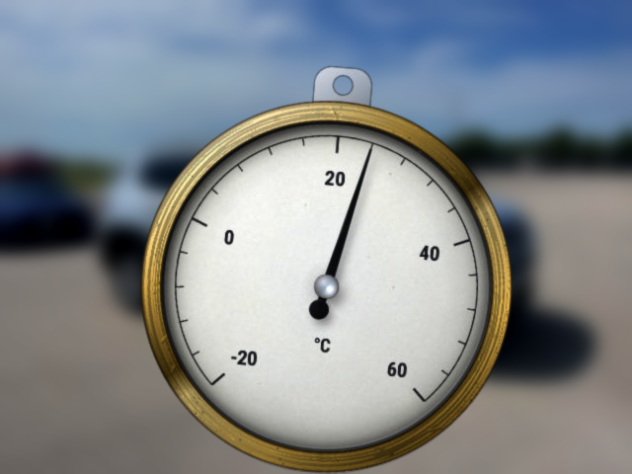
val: °C 24
